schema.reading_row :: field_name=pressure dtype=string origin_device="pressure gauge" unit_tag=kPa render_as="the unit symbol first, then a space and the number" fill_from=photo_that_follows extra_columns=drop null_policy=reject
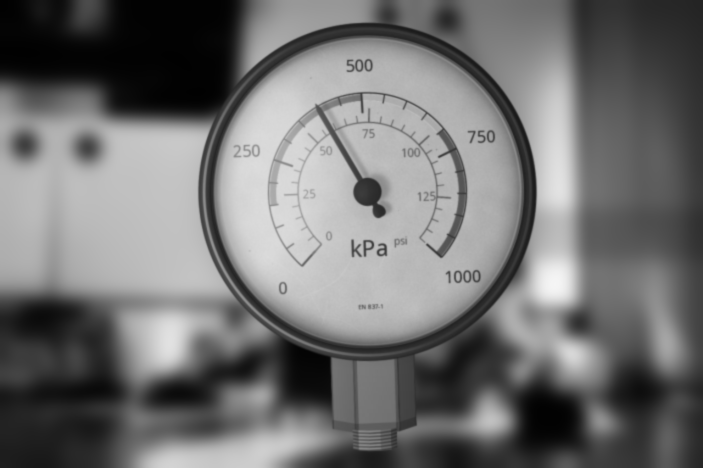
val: kPa 400
